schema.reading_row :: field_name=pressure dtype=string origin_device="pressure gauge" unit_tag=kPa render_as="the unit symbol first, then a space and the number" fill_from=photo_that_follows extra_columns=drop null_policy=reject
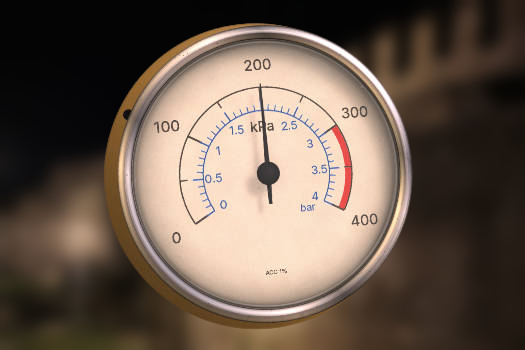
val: kPa 200
